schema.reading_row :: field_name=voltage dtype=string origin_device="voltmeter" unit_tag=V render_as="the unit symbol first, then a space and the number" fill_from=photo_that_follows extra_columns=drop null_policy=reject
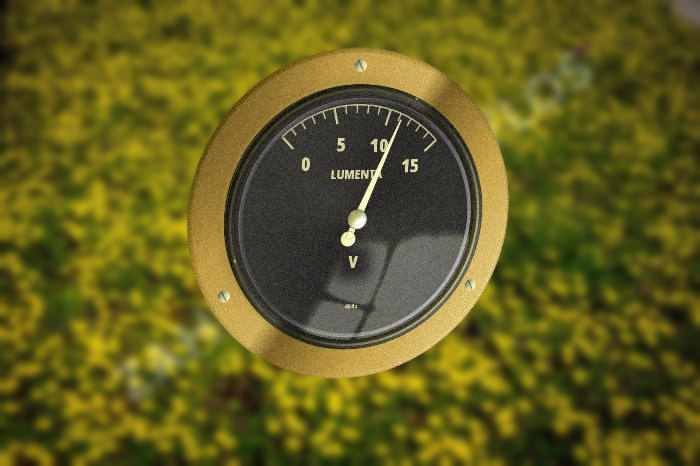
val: V 11
